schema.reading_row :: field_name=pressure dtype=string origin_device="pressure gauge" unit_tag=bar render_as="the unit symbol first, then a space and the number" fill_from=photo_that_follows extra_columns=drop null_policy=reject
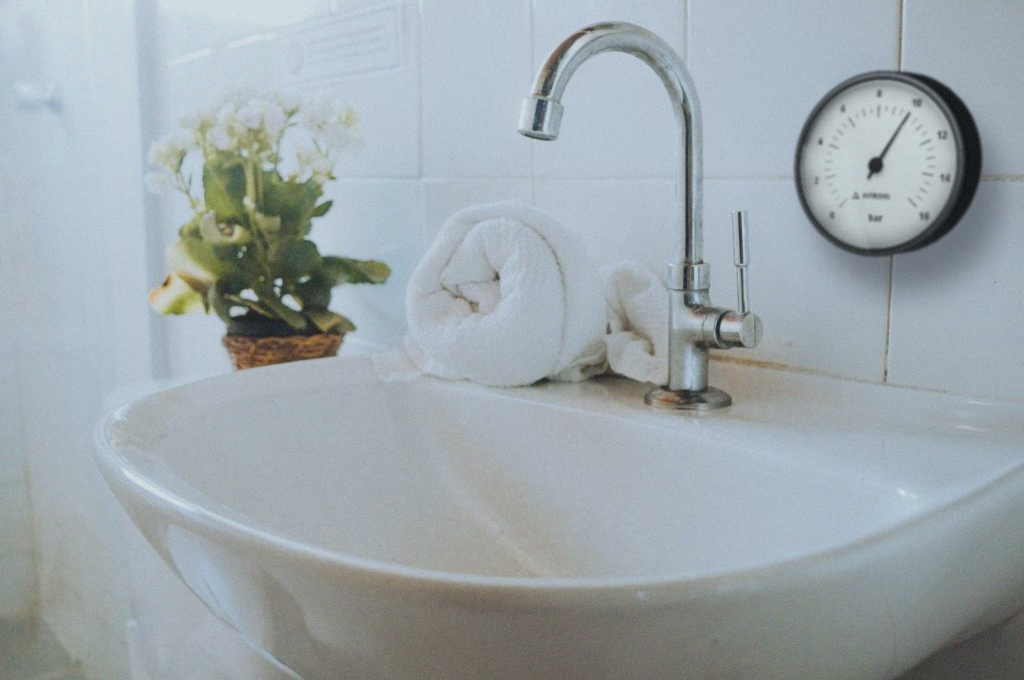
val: bar 10
